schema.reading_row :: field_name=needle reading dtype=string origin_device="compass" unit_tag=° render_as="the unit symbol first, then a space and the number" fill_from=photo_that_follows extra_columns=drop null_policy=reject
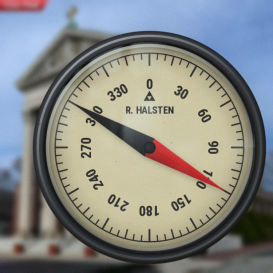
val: ° 120
